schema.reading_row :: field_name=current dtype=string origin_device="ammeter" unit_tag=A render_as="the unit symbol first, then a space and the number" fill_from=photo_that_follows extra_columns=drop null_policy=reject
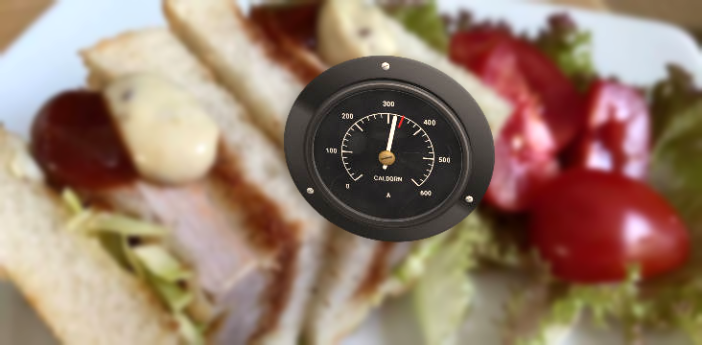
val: A 320
